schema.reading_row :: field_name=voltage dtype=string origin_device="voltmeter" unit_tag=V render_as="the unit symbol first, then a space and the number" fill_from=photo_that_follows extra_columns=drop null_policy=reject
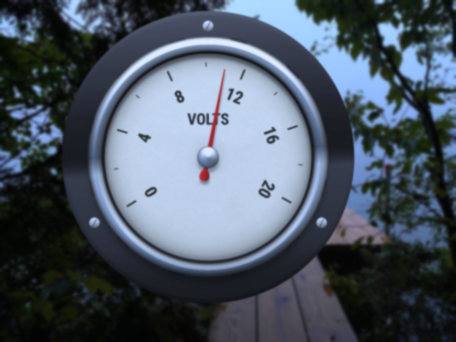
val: V 11
